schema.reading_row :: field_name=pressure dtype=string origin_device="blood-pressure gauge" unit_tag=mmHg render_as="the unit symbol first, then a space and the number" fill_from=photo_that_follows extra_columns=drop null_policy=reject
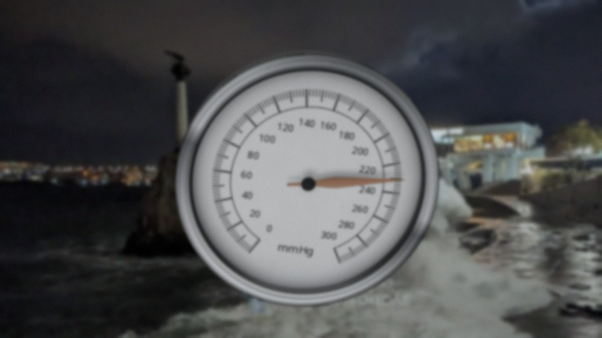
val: mmHg 230
